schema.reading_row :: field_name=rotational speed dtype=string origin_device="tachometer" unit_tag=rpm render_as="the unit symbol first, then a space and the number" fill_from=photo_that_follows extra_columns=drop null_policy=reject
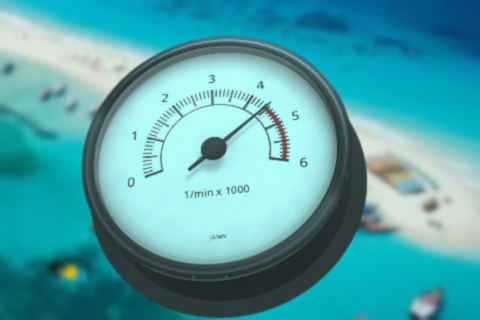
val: rpm 4500
